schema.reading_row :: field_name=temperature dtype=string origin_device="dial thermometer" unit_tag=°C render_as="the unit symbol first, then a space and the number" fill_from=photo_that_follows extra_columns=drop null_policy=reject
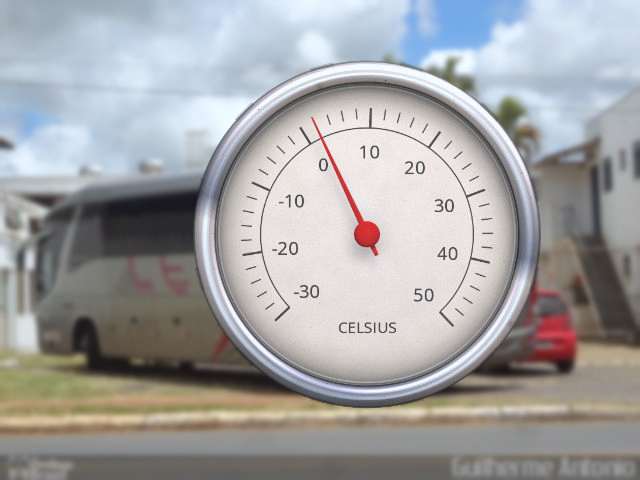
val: °C 2
